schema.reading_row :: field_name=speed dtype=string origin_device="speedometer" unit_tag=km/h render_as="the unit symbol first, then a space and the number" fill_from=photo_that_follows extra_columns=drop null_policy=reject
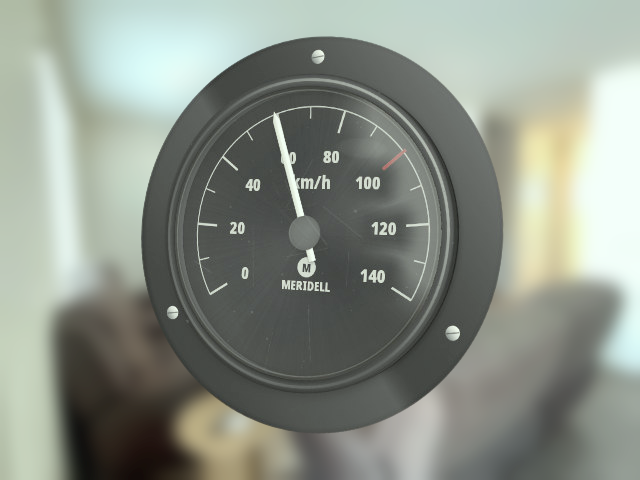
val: km/h 60
